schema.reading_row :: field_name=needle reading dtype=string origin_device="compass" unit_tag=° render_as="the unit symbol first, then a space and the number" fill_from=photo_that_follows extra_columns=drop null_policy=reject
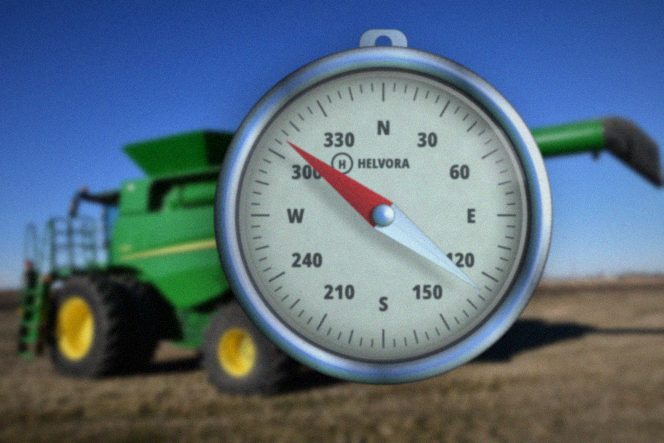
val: ° 307.5
